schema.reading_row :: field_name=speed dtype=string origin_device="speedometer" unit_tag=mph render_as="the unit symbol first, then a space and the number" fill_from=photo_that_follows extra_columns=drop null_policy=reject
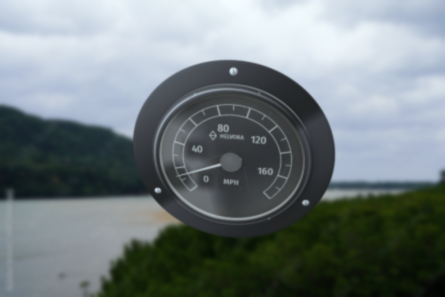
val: mph 15
